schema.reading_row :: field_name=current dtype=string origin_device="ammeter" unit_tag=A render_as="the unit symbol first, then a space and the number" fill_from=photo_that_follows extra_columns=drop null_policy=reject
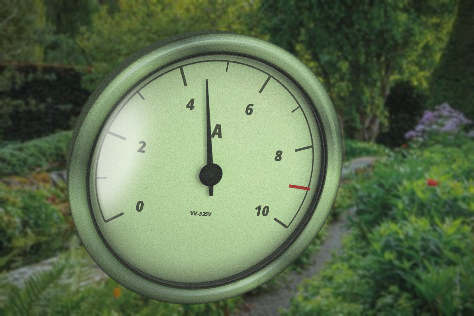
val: A 4.5
